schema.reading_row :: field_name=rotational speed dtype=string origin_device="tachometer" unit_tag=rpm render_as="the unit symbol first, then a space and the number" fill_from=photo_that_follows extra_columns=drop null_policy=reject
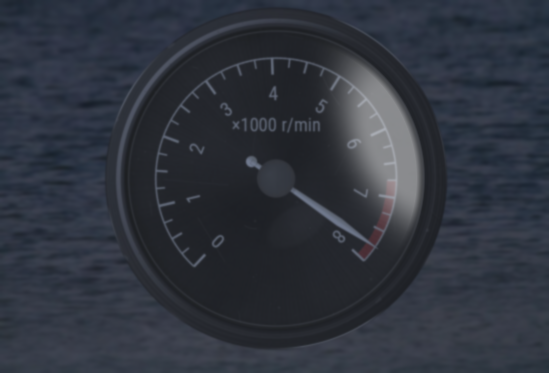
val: rpm 7750
